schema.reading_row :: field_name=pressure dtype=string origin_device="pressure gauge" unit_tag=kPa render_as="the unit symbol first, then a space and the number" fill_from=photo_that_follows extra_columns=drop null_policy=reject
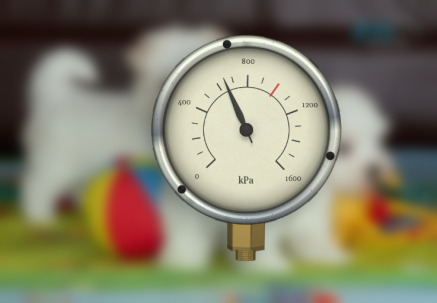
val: kPa 650
